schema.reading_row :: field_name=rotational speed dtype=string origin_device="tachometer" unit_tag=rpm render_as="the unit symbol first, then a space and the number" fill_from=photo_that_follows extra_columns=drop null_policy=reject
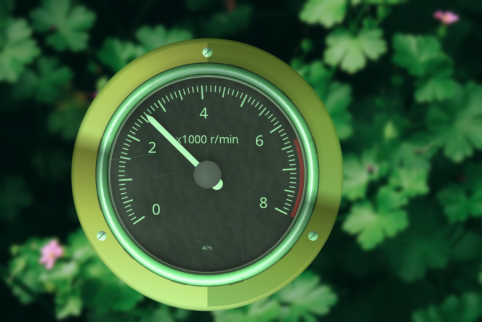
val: rpm 2600
